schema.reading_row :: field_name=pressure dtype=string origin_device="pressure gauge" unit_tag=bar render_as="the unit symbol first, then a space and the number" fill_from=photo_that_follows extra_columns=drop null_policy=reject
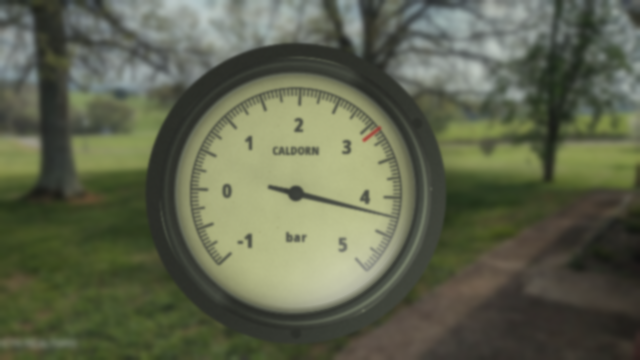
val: bar 4.25
